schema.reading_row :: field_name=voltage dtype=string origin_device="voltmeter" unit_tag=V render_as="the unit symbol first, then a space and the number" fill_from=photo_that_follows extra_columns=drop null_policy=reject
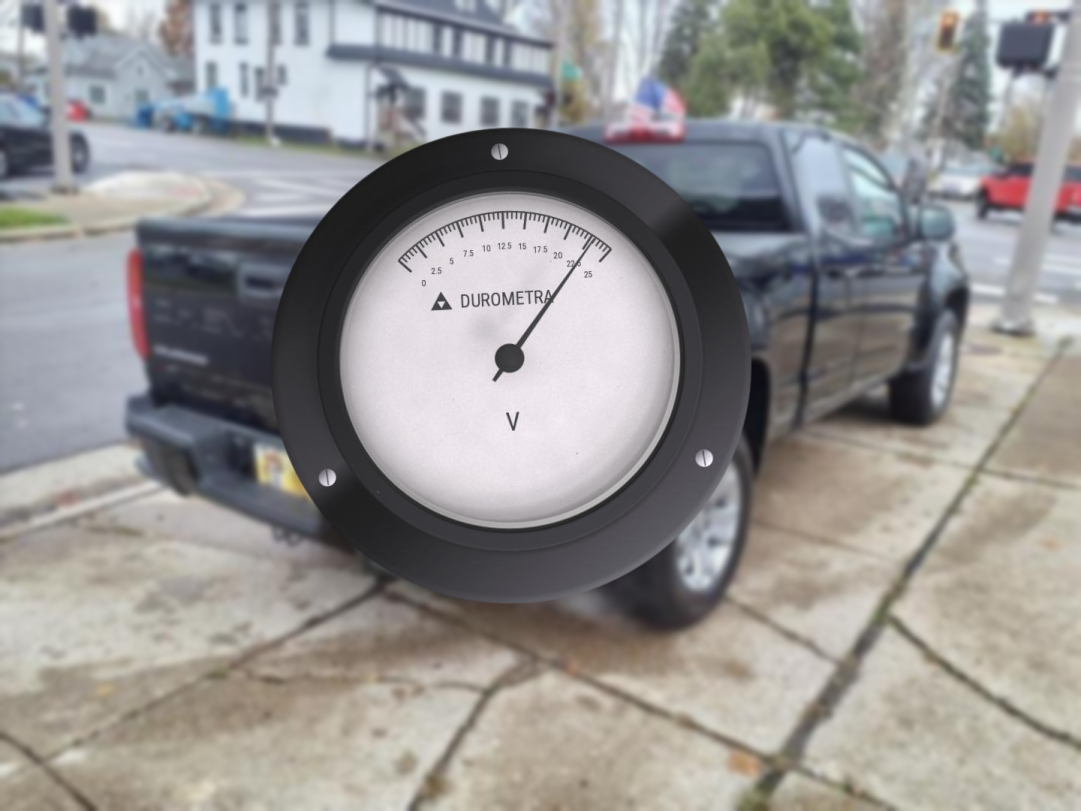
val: V 23
